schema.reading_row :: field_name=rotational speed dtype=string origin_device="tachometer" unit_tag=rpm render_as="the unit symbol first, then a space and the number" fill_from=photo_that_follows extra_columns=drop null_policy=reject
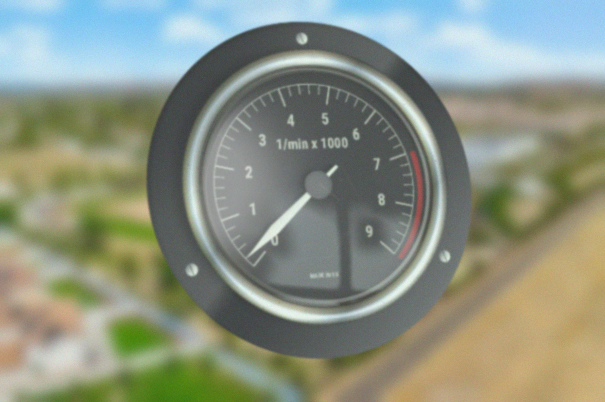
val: rpm 200
